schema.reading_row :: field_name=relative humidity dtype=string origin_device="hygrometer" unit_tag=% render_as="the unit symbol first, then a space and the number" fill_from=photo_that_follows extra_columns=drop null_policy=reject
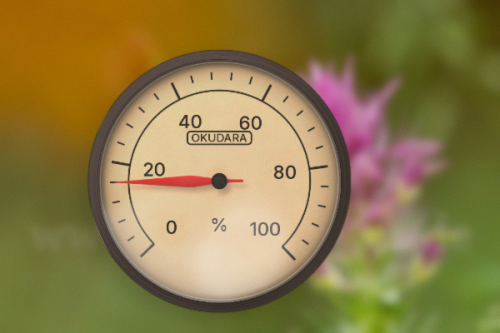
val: % 16
